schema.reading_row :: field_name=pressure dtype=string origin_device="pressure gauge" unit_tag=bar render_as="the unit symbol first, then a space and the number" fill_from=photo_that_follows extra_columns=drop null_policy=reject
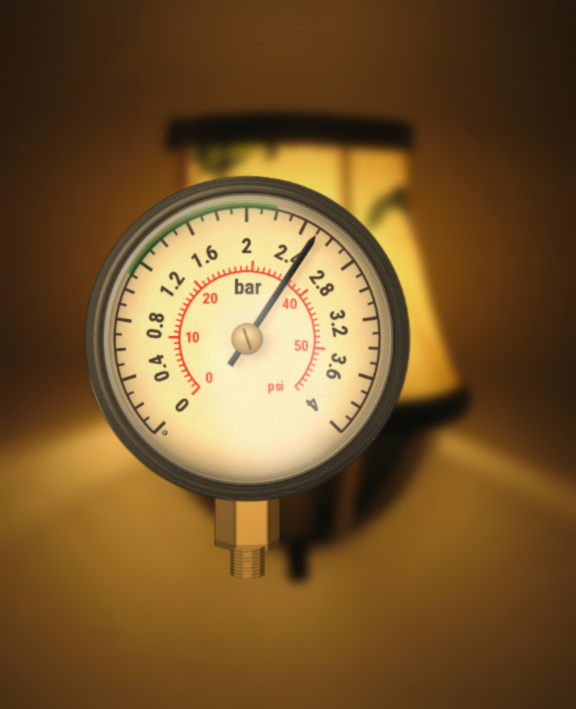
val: bar 2.5
